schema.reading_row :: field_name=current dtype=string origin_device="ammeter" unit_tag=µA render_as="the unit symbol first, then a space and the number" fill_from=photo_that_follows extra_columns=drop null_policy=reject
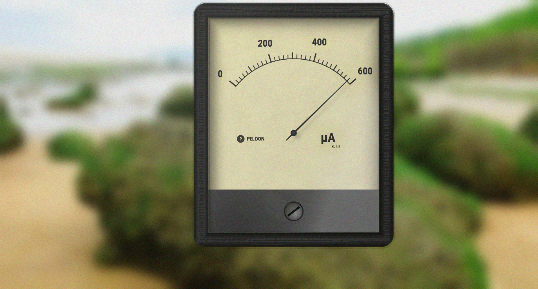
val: µA 580
